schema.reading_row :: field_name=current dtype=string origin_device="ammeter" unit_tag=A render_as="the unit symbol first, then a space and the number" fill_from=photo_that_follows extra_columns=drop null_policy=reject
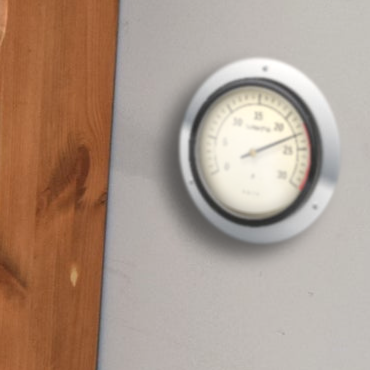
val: A 23
